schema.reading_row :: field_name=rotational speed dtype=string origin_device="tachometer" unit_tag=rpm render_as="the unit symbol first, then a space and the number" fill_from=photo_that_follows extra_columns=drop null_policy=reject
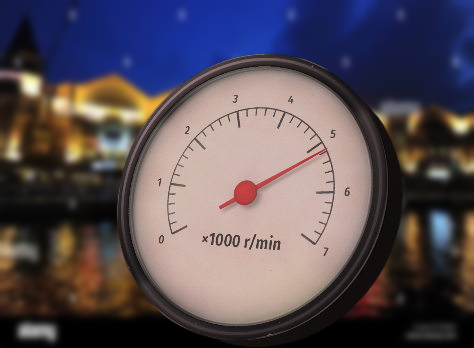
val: rpm 5200
